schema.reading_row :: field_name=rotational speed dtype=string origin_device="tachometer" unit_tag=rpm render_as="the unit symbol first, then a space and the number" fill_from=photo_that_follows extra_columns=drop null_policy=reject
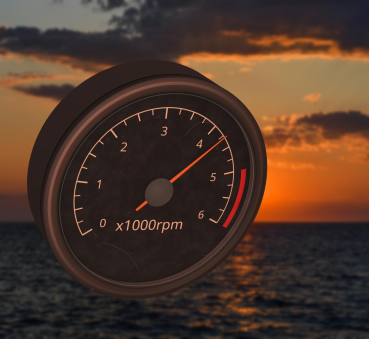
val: rpm 4250
